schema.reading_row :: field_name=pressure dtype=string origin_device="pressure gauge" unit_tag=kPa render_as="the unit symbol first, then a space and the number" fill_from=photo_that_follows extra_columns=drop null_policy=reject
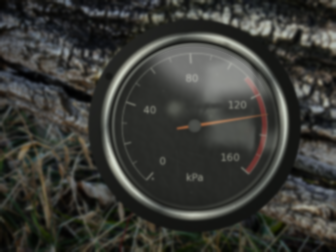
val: kPa 130
